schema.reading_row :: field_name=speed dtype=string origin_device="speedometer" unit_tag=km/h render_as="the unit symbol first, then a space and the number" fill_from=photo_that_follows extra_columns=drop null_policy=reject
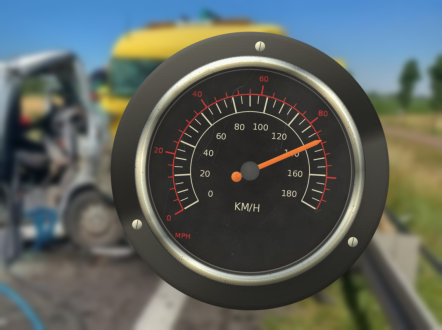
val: km/h 140
